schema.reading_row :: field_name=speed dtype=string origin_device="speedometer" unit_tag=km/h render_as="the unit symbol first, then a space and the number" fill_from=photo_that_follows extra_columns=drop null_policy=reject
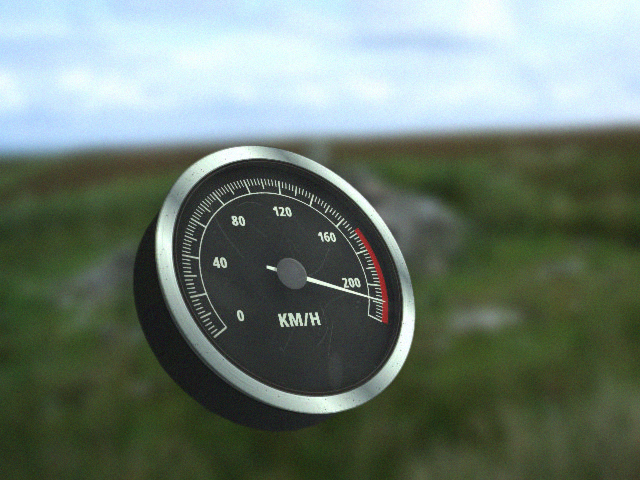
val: km/h 210
